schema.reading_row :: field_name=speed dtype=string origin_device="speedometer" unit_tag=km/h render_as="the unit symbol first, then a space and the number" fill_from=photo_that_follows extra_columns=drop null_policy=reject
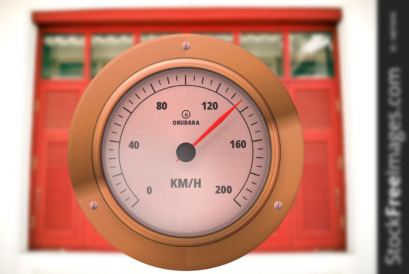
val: km/h 135
